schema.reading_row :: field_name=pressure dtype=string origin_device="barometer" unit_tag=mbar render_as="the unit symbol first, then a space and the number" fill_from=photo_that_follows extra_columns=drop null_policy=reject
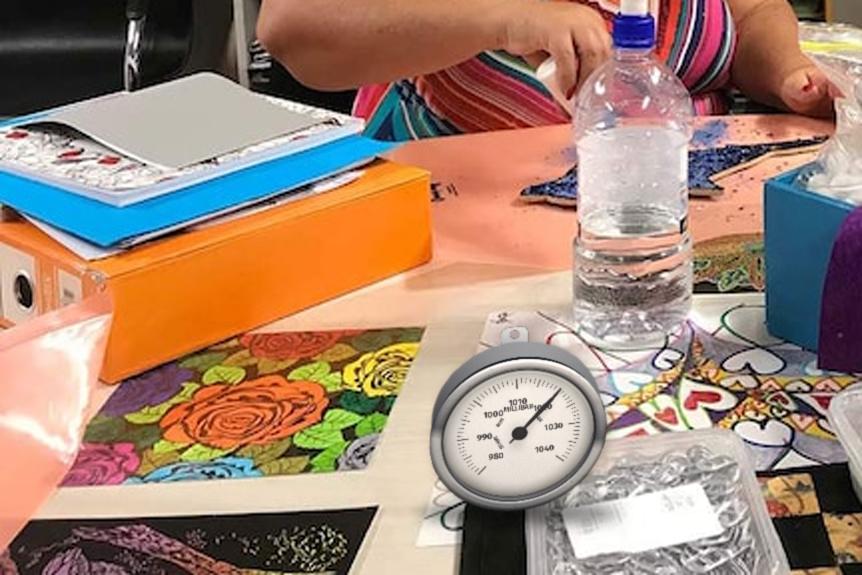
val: mbar 1020
